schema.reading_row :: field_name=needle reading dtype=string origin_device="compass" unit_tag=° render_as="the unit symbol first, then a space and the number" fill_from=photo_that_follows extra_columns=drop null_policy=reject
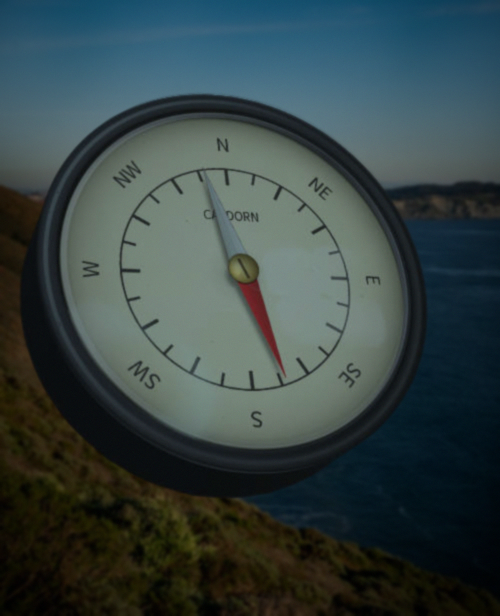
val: ° 165
